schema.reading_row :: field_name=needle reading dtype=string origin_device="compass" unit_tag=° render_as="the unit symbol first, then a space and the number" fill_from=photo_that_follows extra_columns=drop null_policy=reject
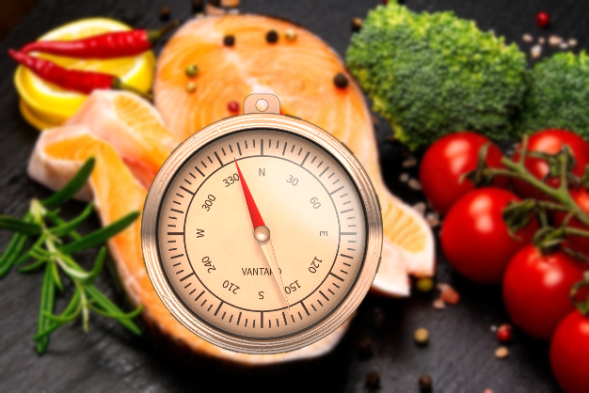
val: ° 340
